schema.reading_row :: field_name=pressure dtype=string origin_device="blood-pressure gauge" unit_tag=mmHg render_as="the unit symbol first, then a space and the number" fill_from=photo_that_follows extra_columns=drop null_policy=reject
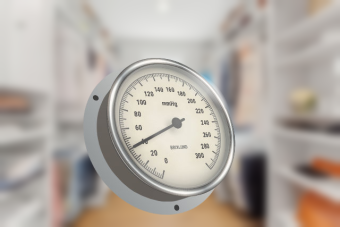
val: mmHg 40
